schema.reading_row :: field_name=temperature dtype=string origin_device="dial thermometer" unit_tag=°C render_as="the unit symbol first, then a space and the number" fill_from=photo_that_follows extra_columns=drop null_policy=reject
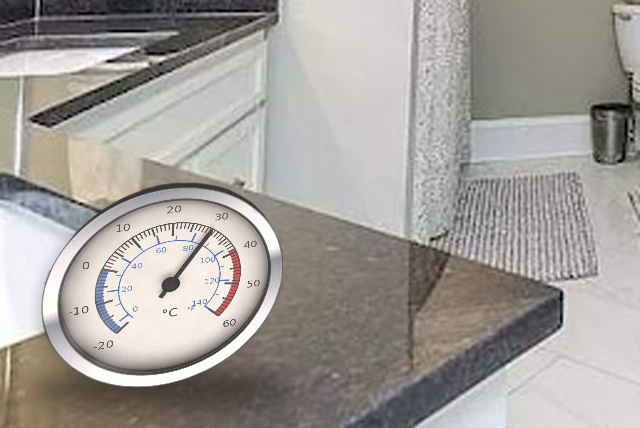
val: °C 30
